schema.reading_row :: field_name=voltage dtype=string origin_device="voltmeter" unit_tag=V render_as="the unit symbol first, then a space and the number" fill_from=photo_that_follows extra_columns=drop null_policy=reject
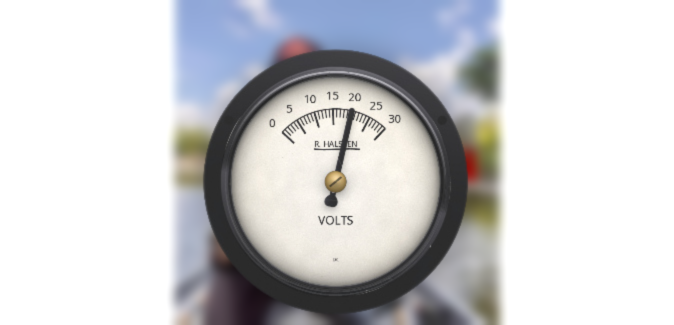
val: V 20
